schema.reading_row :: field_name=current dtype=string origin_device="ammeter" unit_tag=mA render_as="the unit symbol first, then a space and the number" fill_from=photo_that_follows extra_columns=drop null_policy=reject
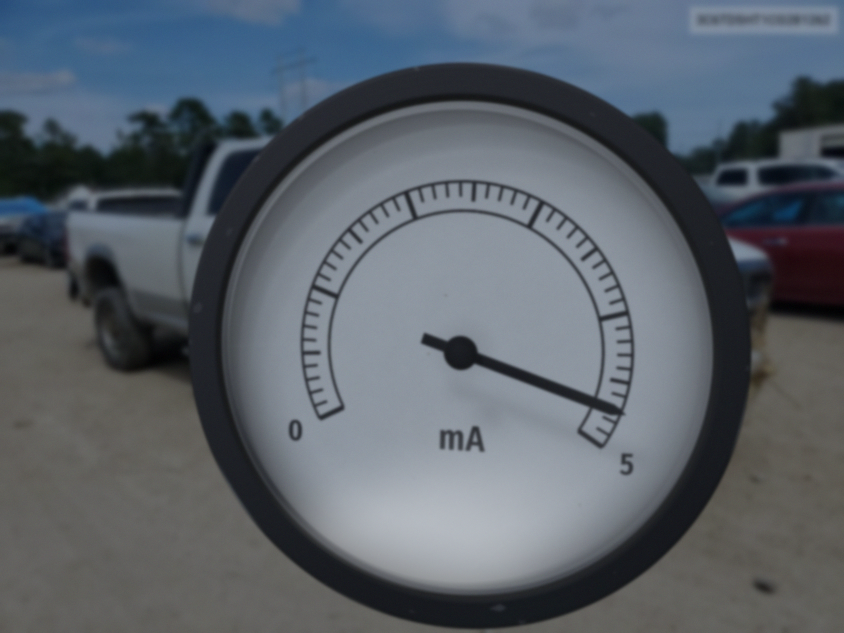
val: mA 4.7
